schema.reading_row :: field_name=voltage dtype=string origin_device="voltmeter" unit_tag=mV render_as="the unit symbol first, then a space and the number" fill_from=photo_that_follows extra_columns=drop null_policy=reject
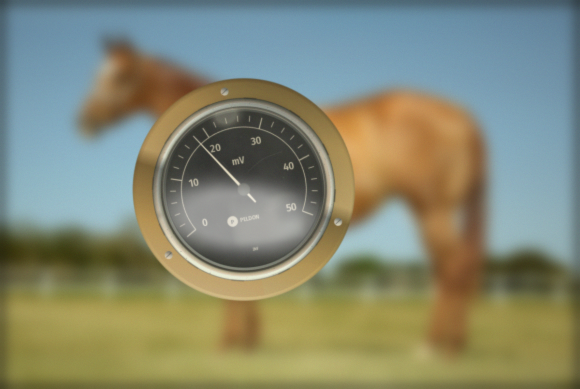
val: mV 18
